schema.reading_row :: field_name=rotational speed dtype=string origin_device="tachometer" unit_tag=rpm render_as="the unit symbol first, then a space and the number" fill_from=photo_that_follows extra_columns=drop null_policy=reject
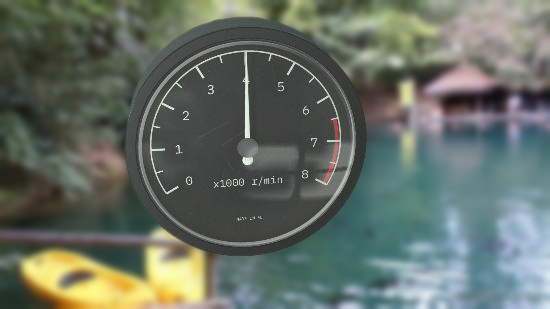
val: rpm 4000
